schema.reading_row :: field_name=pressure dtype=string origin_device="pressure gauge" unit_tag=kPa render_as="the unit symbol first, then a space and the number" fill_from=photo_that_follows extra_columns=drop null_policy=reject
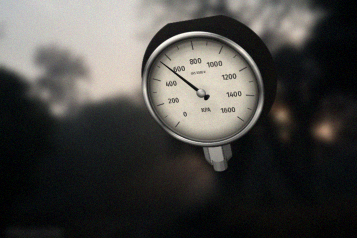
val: kPa 550
